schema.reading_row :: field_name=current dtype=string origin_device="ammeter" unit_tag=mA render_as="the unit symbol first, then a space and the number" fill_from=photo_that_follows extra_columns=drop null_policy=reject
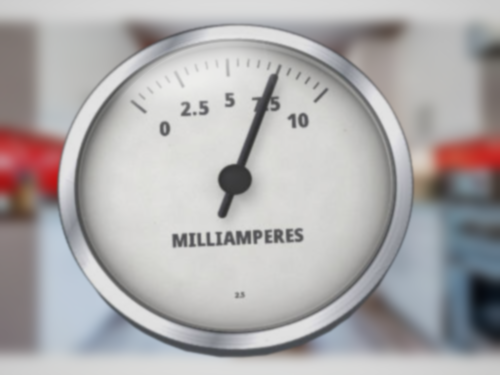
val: mA 7.5
